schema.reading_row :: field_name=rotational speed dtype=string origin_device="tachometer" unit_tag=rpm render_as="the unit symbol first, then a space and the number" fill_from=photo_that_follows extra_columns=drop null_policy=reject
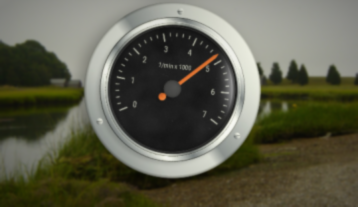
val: rpm 4800
